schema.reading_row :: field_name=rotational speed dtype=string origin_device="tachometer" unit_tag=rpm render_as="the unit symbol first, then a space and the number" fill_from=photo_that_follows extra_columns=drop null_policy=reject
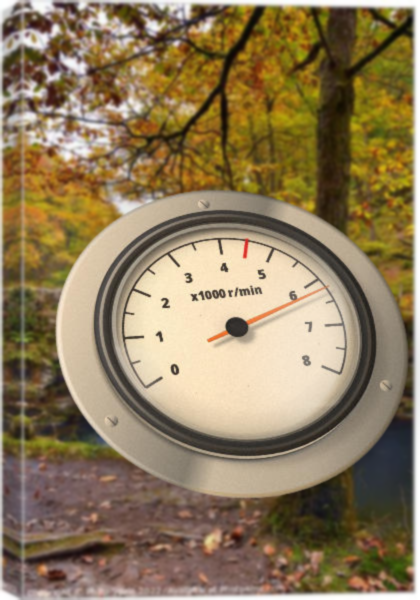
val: rpm 6250
